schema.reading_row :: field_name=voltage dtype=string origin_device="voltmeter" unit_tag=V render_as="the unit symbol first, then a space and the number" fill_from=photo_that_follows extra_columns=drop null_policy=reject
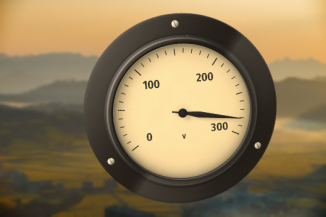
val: V 280
